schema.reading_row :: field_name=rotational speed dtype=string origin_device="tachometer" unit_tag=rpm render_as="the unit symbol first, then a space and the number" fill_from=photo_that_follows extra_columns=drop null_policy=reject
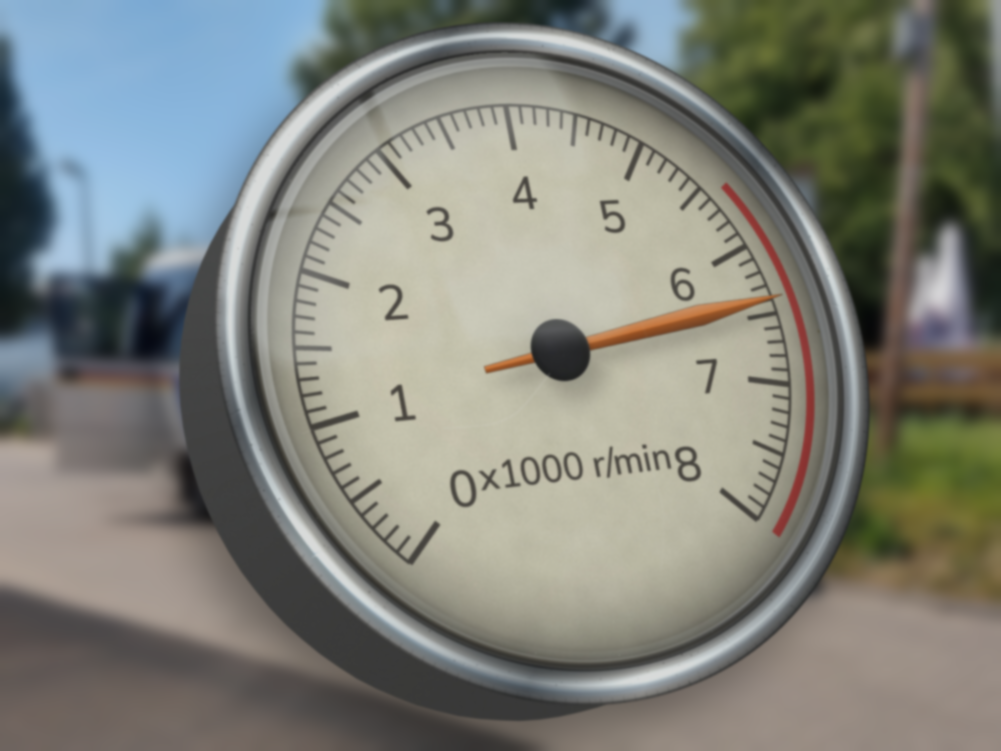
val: rpm 6400
